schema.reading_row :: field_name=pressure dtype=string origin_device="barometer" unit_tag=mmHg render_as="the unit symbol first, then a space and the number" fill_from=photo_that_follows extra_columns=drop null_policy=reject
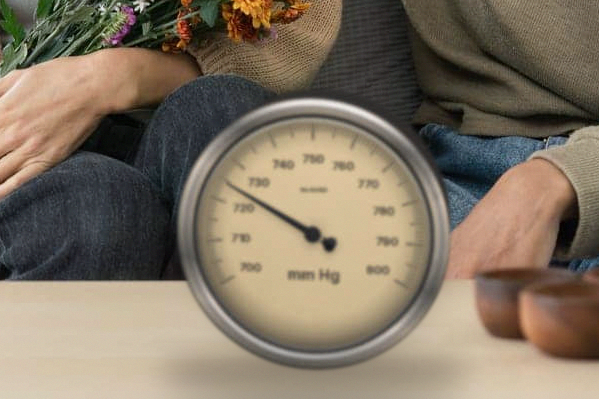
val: mmHg 725
